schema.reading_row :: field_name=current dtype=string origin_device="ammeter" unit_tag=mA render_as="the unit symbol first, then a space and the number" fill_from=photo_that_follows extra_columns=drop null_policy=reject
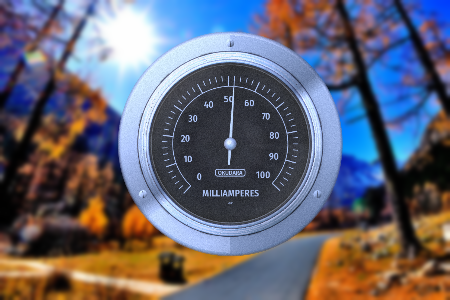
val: mA 52
